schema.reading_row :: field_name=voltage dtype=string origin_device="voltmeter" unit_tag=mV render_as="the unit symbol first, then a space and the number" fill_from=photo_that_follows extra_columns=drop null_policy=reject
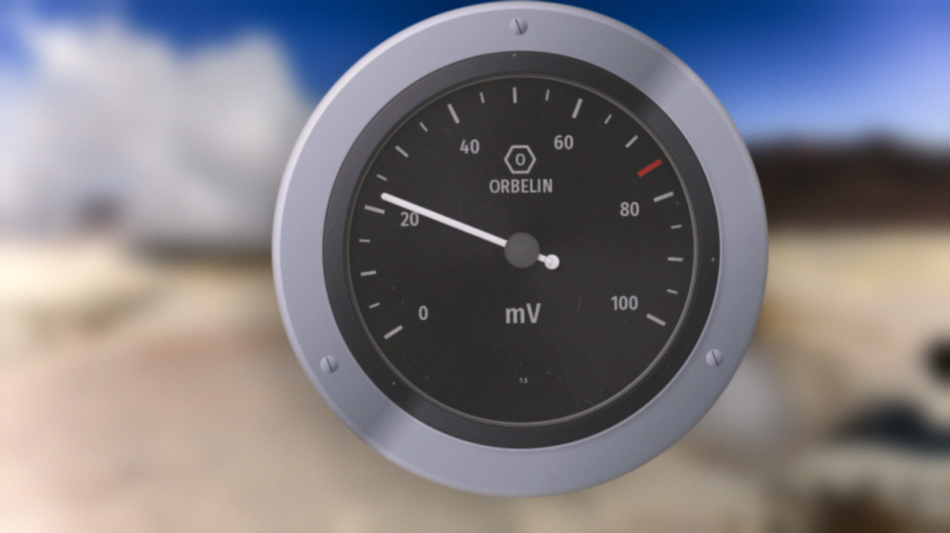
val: mV 22.5
